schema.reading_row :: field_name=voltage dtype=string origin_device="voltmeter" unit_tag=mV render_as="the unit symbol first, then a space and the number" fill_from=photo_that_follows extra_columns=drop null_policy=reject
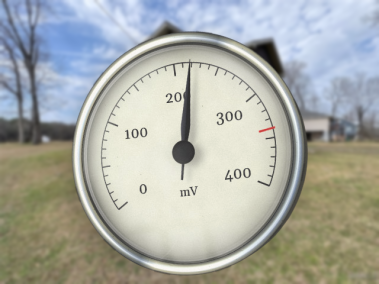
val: mV 220
